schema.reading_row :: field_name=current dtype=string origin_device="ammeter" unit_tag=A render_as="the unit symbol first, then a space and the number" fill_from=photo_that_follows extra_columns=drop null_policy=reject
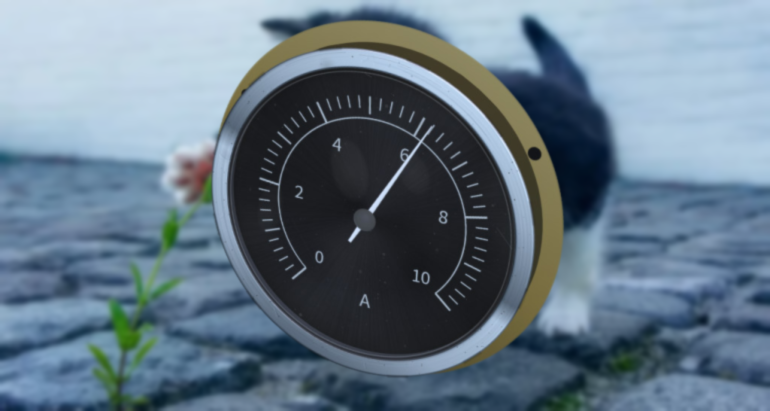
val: A 6.2
